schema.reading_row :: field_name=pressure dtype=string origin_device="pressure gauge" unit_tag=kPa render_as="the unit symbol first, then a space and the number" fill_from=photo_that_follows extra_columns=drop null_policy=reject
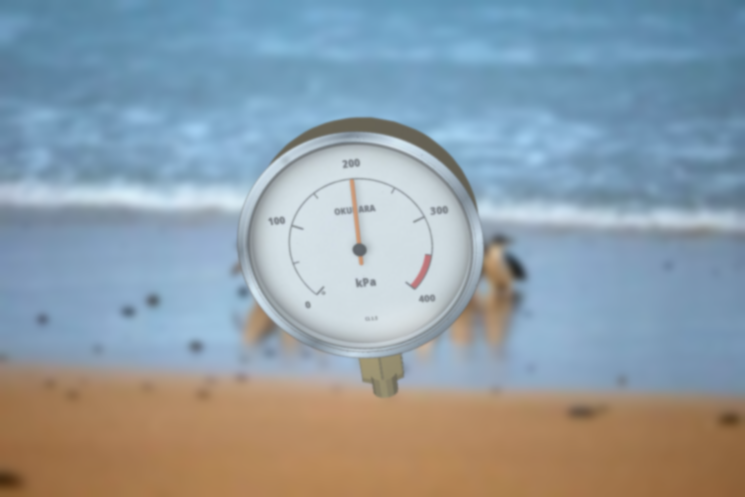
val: kPa 200
